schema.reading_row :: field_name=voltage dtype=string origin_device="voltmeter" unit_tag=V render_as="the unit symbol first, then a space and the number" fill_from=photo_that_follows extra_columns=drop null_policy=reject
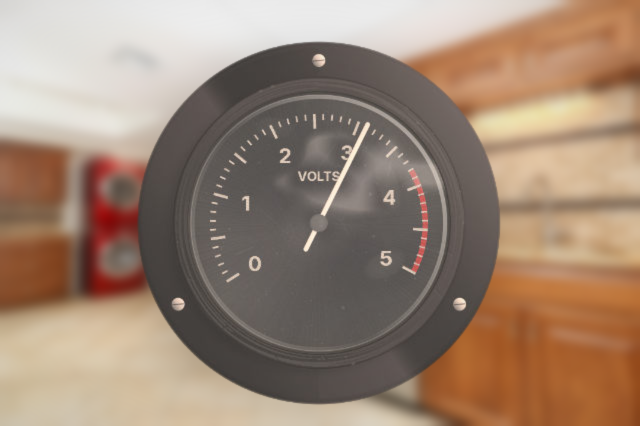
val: V 3.1
